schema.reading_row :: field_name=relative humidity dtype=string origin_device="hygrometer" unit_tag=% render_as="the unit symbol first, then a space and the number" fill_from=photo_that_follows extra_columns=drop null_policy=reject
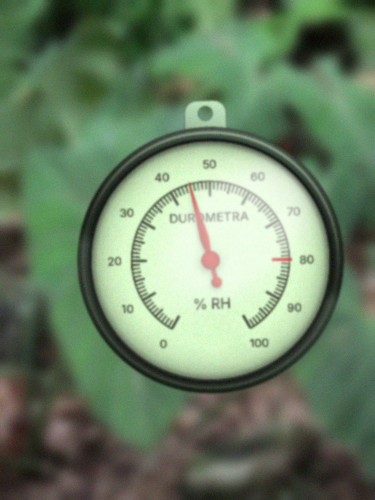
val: % 45
